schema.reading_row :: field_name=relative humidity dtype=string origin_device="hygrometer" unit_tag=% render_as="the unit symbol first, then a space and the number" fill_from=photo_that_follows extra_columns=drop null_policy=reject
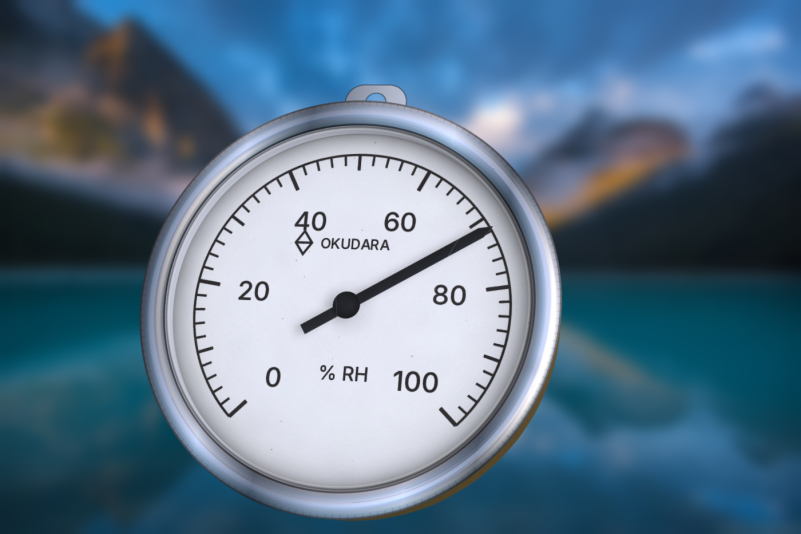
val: % 72
